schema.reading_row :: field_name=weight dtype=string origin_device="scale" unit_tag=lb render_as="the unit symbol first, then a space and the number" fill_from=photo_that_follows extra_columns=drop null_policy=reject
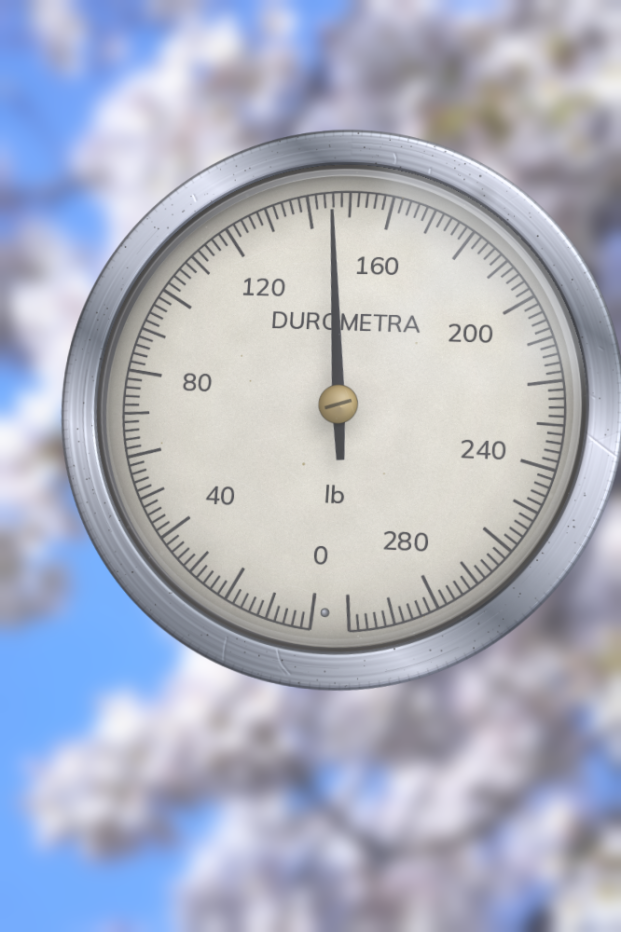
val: lb 146
